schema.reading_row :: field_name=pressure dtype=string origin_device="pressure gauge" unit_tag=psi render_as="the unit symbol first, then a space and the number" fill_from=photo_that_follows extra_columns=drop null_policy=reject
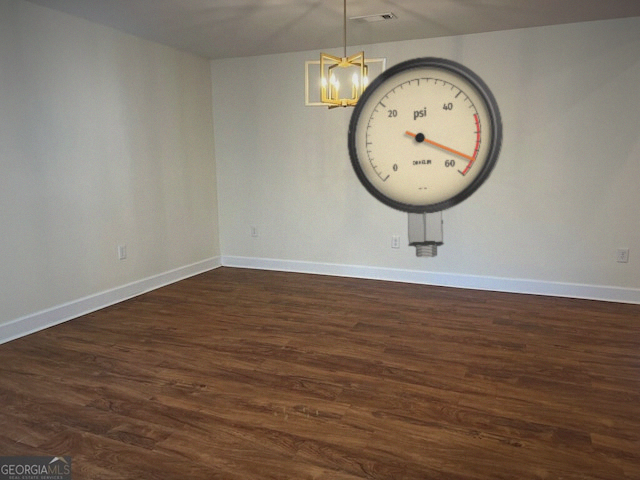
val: psi 56
